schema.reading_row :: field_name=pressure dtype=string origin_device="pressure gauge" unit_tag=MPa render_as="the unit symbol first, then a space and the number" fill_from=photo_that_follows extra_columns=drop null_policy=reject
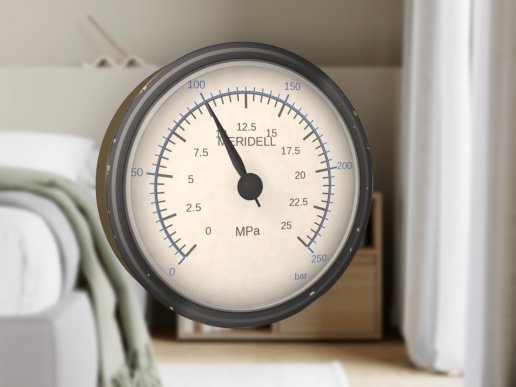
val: MPa 10
